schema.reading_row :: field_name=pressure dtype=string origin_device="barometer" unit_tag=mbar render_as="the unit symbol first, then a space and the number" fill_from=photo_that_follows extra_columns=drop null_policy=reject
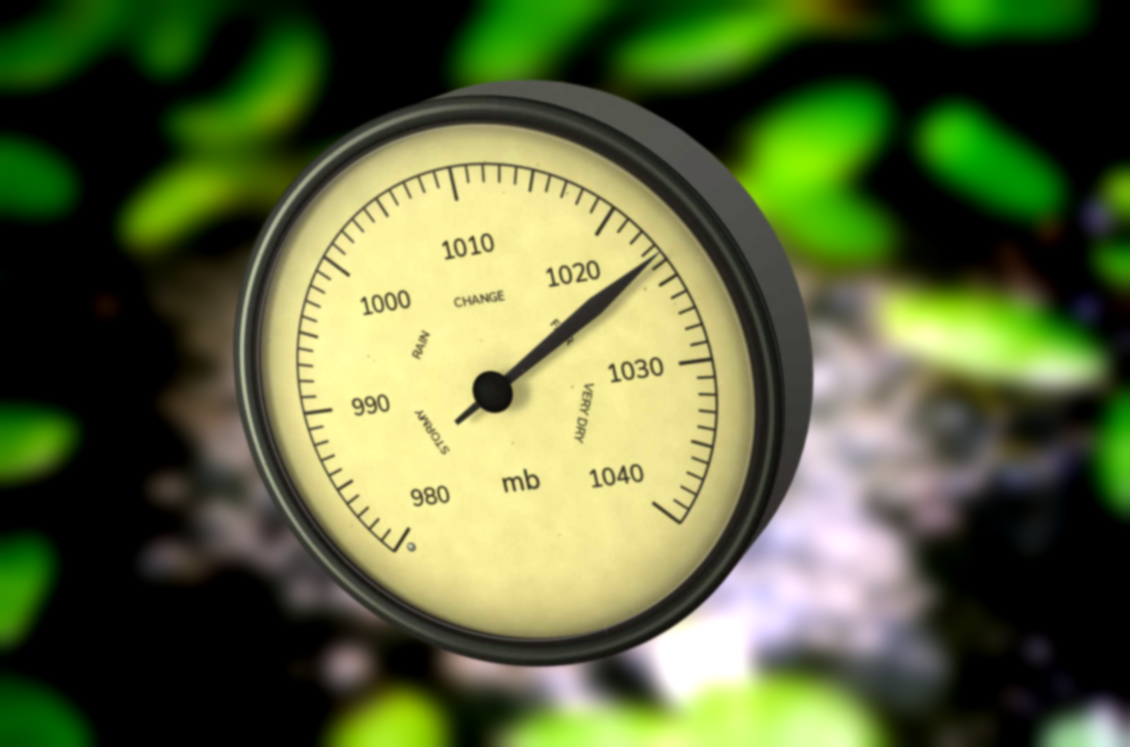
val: mbar 1023.5
